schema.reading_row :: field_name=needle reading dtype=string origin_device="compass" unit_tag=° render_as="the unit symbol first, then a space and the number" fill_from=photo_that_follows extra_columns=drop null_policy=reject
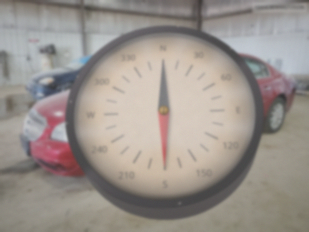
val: ° 180
